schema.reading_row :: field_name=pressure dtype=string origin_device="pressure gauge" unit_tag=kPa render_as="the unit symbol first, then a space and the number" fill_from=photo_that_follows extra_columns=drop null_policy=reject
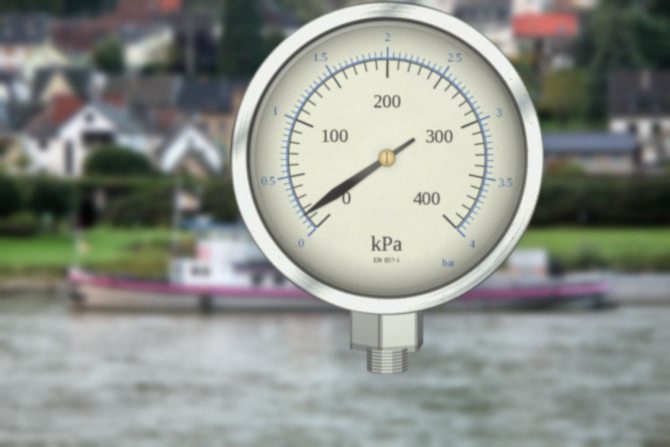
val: kPa 15
